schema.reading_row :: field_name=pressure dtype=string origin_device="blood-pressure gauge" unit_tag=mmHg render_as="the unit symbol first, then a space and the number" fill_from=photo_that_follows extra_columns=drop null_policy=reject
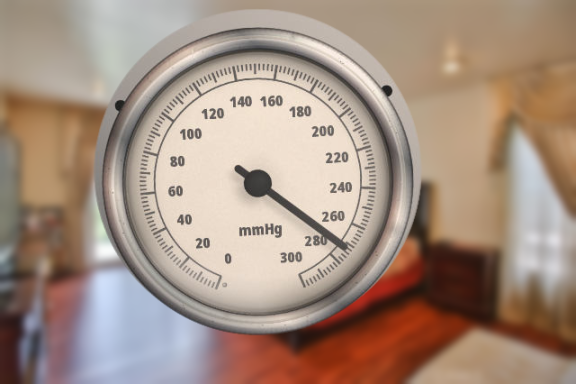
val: mmHg 272
